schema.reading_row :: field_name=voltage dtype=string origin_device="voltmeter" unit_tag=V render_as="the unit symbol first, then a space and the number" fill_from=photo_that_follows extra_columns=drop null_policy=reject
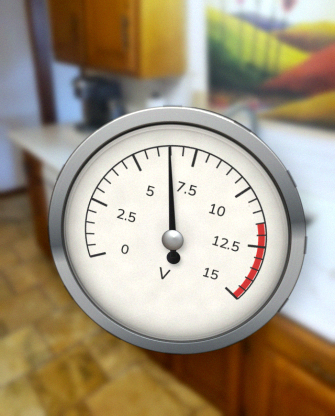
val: V 6.5
